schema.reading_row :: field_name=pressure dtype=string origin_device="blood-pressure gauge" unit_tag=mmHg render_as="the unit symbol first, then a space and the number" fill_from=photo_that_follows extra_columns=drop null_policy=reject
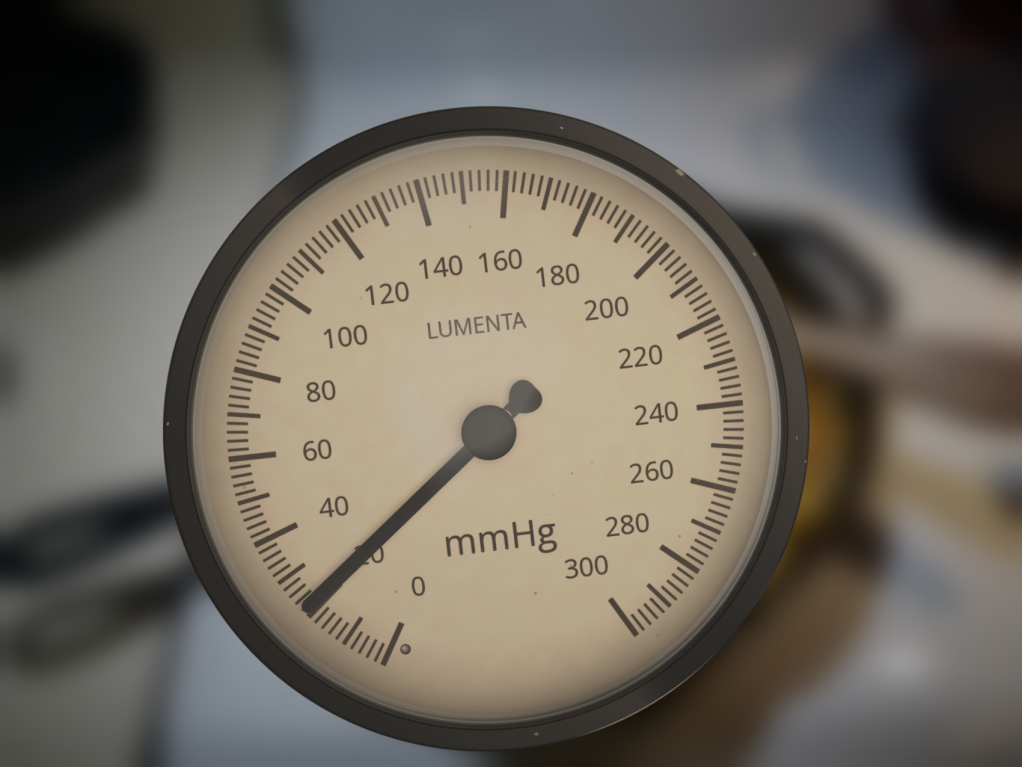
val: mmHg 22
